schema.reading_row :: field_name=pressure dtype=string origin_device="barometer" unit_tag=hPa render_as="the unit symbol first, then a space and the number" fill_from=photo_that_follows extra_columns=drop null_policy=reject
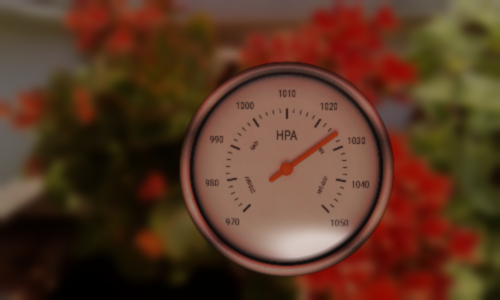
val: hPa 1026
